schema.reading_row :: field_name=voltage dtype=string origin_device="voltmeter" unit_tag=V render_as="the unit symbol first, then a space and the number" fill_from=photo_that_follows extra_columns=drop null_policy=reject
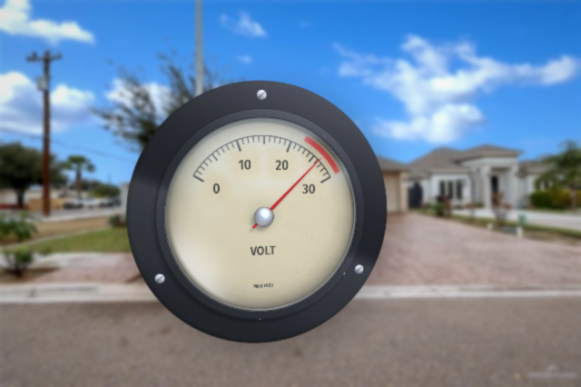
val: V 26
